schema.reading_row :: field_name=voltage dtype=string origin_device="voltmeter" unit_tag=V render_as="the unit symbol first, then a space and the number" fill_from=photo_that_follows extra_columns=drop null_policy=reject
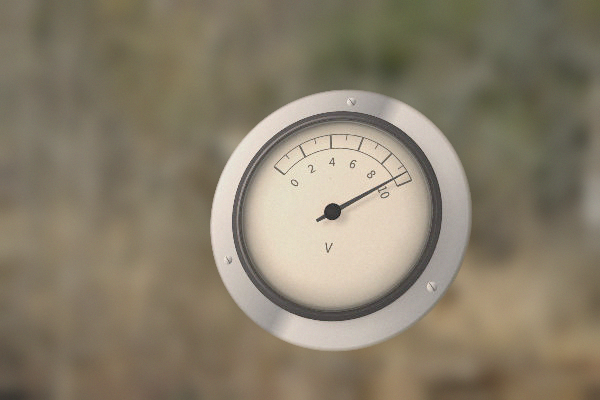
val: V 9.5
